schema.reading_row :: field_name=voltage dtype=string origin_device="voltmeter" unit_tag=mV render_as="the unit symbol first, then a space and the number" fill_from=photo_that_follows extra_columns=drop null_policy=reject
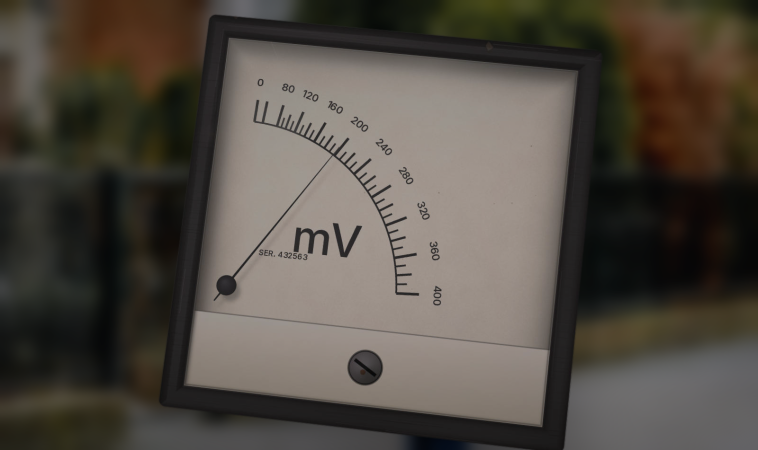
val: mV 200
